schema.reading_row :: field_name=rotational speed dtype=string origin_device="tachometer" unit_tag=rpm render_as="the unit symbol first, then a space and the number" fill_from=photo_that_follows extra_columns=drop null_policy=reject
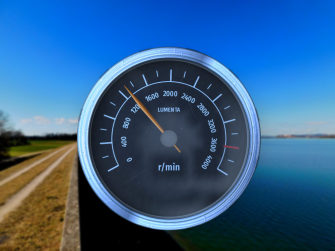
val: rpm 1300
